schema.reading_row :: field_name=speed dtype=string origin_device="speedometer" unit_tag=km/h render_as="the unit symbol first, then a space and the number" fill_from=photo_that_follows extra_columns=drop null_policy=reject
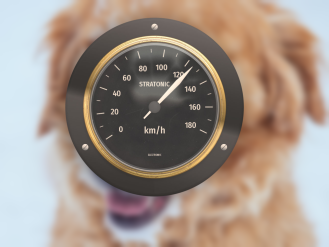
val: km/h 125
